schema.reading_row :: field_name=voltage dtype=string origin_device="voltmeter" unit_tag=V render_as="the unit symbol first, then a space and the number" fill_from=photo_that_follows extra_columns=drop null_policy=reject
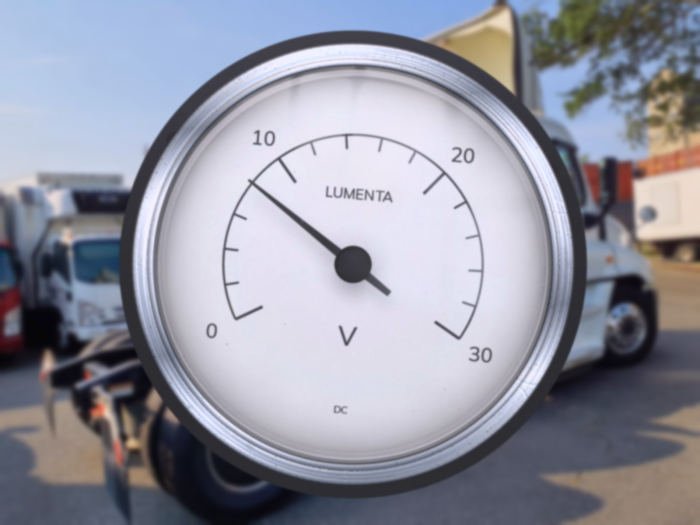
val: V 8
